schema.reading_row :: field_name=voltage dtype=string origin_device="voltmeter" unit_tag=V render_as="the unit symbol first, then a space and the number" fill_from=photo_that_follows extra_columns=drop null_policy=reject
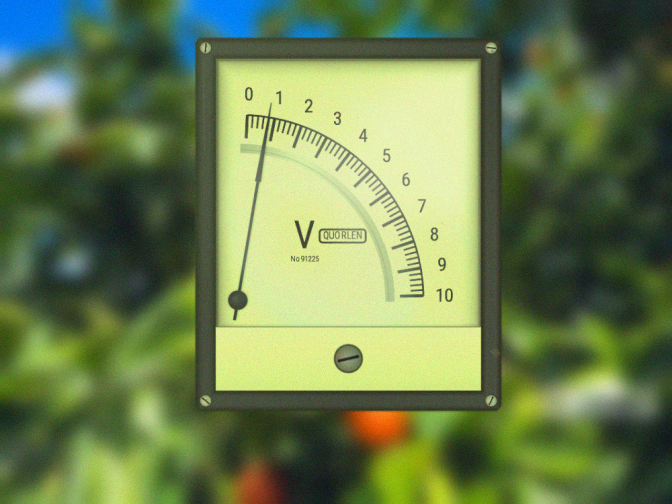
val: V 0.8
